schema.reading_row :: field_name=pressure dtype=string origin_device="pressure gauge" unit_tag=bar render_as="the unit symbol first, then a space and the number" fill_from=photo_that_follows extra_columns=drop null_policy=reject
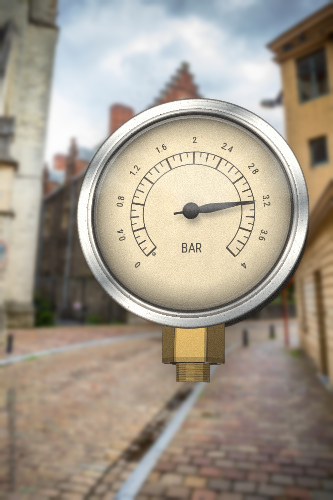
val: bar 3.2
